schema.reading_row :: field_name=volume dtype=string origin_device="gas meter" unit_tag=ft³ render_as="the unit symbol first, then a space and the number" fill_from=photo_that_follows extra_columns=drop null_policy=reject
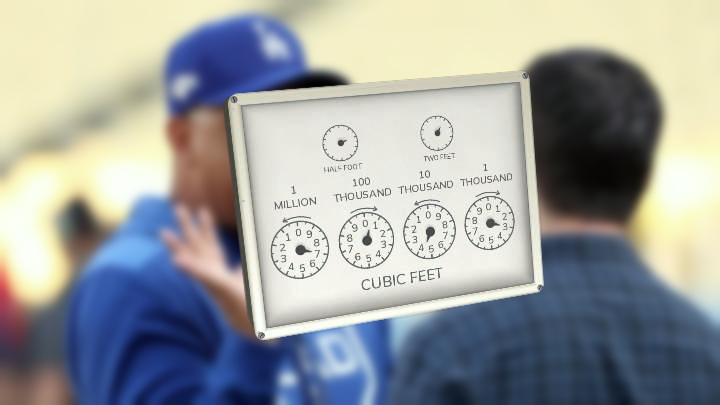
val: ft³ 704300
